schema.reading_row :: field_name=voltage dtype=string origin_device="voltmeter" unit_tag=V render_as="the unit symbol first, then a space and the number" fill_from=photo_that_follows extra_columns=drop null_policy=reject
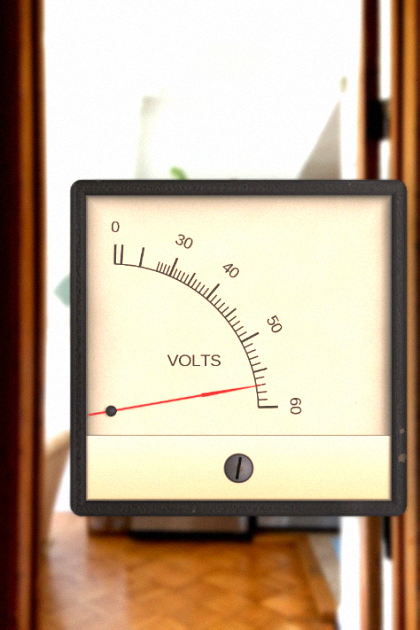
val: V 57
